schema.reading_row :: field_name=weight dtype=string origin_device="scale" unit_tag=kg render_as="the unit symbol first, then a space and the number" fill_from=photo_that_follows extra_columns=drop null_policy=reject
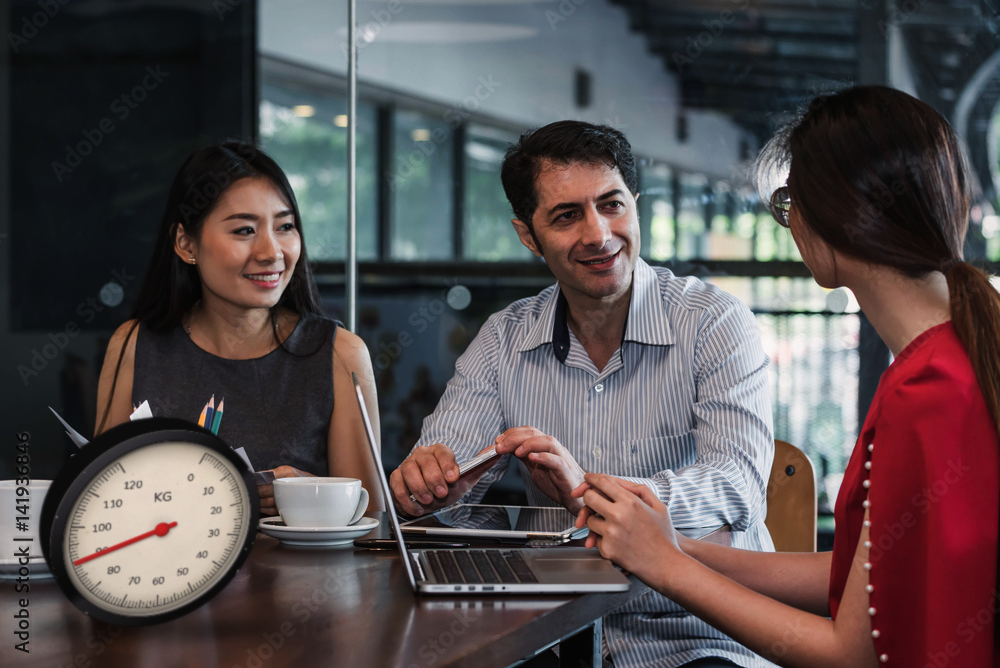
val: kg 90
